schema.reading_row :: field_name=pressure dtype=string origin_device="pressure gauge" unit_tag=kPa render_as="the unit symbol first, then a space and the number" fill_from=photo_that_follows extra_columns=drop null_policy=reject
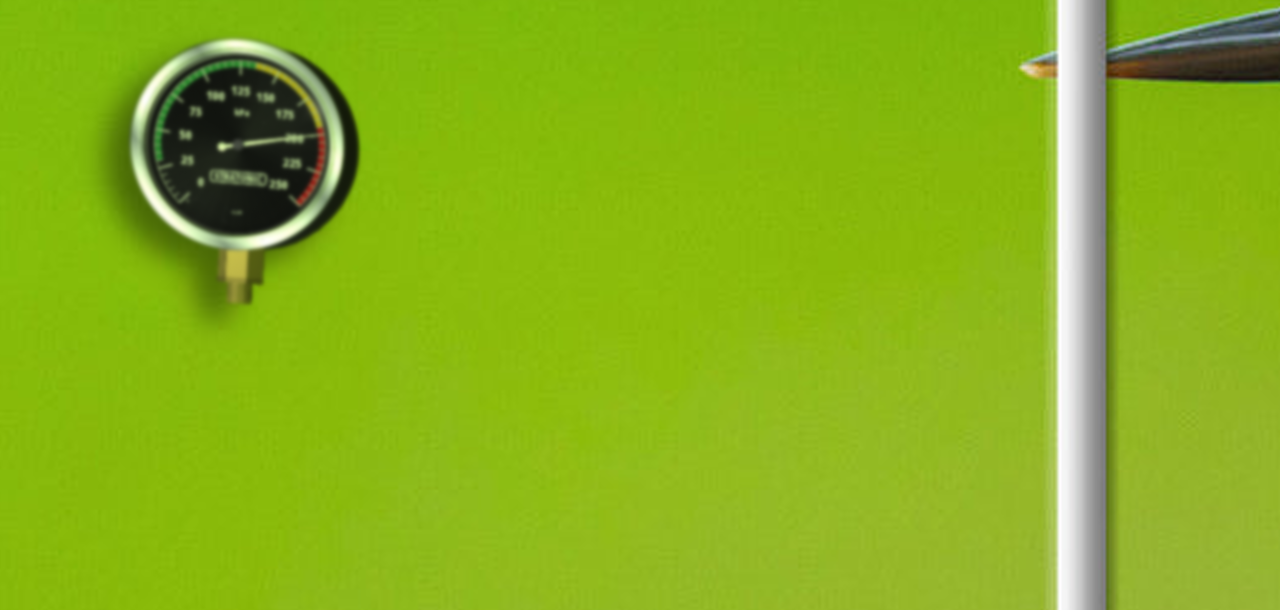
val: kPa 200
